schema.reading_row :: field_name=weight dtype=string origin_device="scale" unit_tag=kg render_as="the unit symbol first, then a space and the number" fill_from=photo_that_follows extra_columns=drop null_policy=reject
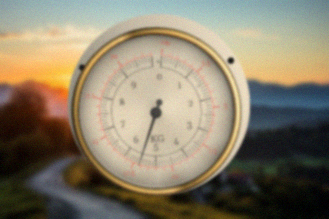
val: kg 5.5
